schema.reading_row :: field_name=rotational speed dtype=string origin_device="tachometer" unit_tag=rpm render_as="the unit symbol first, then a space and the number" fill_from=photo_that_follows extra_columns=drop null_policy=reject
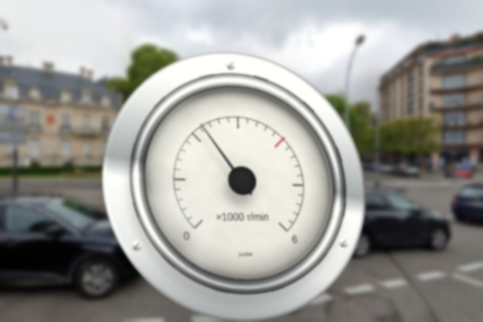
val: rpm 2200
